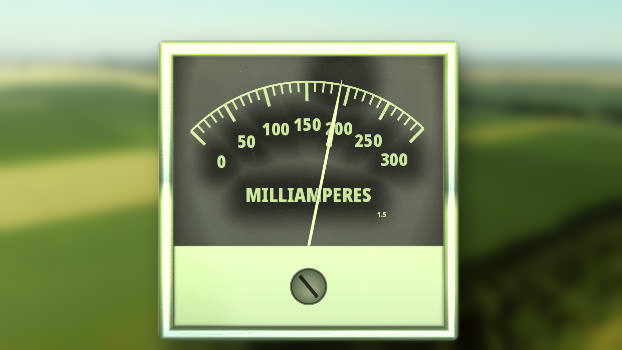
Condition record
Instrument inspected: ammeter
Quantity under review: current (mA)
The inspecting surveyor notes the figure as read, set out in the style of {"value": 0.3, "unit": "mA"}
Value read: {"value": 190, "unit": "mA"}
